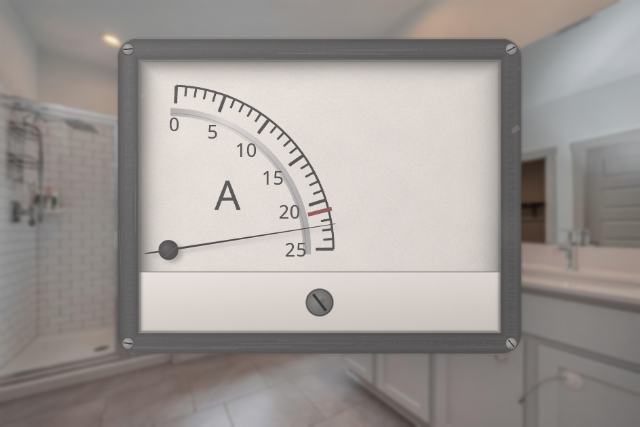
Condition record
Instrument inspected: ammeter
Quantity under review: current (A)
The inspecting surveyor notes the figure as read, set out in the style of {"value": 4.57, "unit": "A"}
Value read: {"value": 22.5, "unit": "A"}
